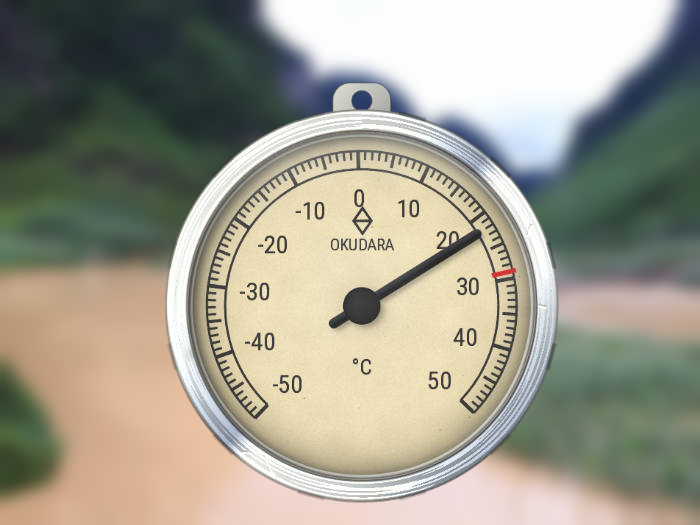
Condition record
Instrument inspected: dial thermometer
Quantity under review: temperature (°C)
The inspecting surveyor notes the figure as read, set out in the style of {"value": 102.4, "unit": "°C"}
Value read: {"value": 22, "unit": "°C"}
